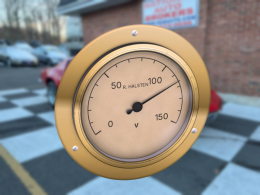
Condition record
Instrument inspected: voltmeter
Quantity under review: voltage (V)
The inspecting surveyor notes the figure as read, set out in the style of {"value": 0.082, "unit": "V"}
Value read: {"value": 115, "unit": "V"}
